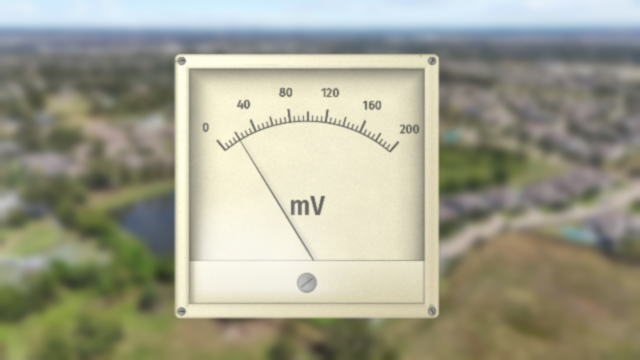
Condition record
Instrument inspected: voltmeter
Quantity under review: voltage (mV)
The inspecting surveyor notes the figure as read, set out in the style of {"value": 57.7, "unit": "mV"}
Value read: {"value": 20, "unit": "mV"}
